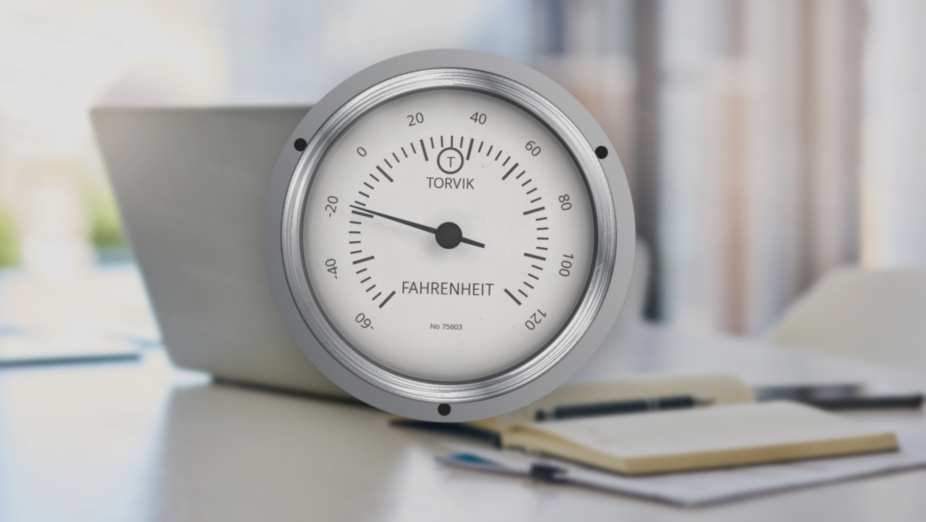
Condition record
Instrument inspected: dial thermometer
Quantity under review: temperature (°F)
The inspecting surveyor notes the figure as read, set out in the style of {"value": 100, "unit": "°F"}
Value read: {"value": -18, "unit": "°F"}
